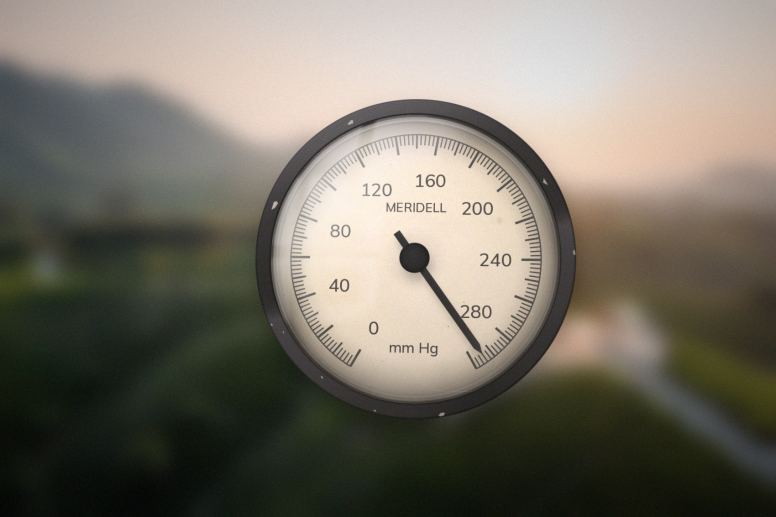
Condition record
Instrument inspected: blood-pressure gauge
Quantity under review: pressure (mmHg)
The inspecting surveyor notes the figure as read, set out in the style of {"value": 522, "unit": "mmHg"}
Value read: {"value": 294, "unit": "mmHg"}
